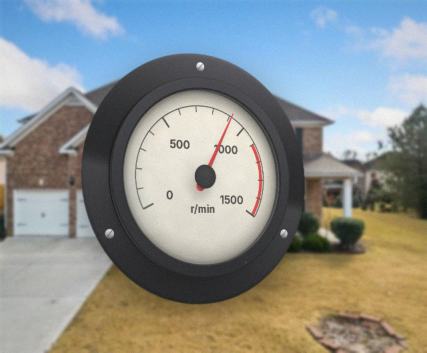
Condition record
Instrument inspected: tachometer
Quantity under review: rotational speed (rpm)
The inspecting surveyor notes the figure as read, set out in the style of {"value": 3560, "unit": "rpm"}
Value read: {"value": 900, "unit": "rpm"}
